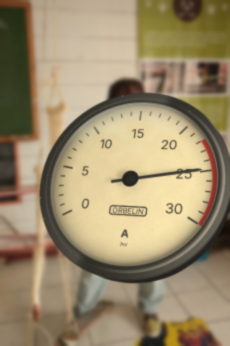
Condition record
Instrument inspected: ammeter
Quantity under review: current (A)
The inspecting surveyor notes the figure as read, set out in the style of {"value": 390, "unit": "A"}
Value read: {"value": 25, "unit": "A"}
